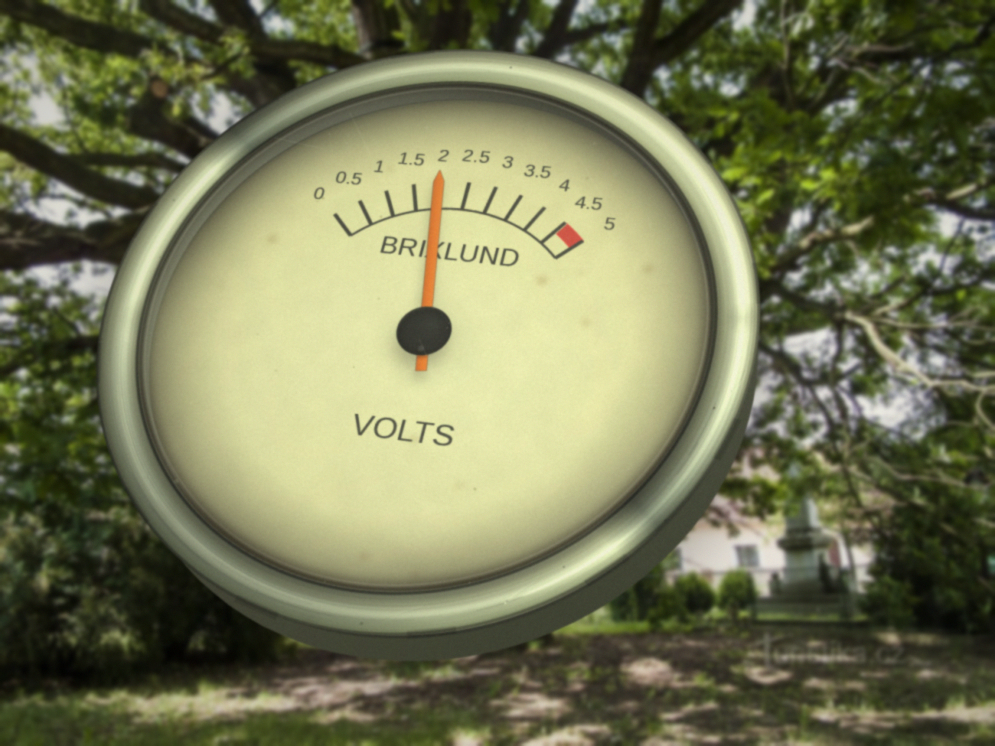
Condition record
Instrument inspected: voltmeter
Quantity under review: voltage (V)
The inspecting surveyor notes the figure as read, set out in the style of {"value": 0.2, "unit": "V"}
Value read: {"value": 2, "unit": "V"}
